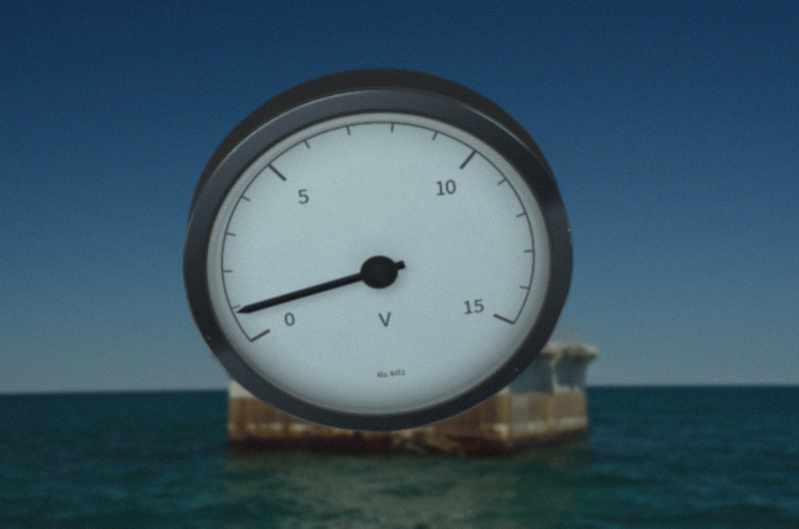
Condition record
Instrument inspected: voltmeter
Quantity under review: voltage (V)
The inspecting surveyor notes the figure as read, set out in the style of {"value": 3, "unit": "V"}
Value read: {"value": 1, "unit": "V"}
